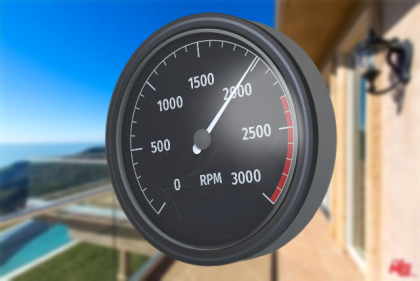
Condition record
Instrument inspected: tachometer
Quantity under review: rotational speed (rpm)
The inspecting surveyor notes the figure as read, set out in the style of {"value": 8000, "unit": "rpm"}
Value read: {"value": 2000, "unit": "rpm"}
